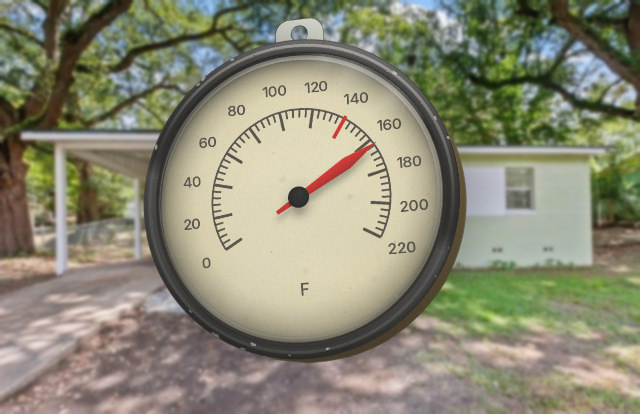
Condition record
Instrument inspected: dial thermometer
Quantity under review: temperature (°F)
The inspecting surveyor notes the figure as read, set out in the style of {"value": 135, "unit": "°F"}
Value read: {"value": 164, "unit": "°F"}
